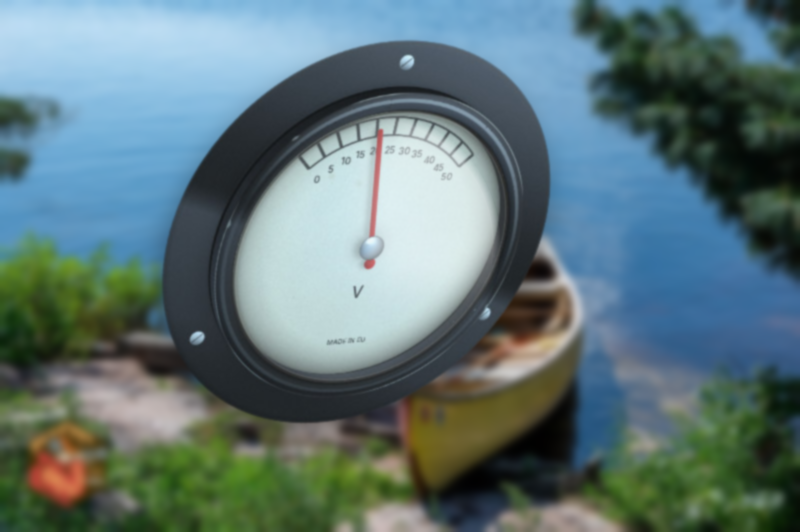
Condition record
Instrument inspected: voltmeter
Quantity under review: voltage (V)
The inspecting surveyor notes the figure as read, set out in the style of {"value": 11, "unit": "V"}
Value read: {"value": 20, "unit": "V"}
